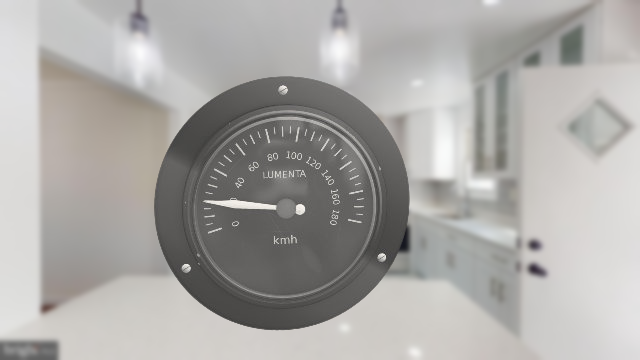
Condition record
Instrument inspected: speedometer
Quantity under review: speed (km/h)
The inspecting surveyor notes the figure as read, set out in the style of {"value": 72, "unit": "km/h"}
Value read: {"value": 20, "unit": "km/h"}
